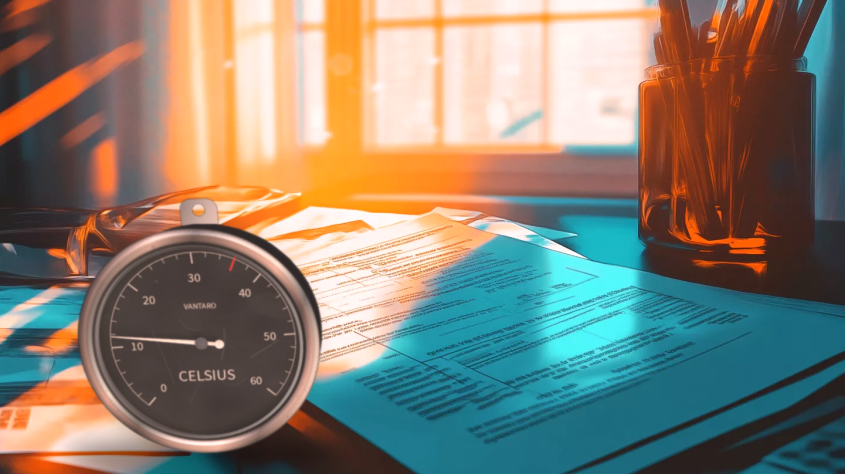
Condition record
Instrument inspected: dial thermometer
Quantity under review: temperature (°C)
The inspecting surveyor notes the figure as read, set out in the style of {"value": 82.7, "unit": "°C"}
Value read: {"value": 12, "unit": "°C"}
